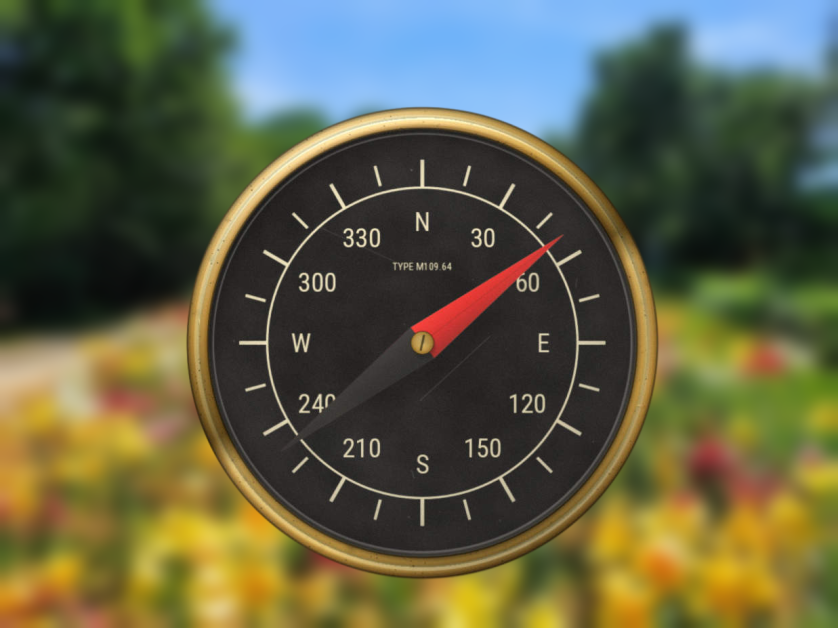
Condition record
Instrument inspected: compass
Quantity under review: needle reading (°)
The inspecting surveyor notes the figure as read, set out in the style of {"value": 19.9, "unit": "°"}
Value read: {"value": 52.5, "unit": "°"}
